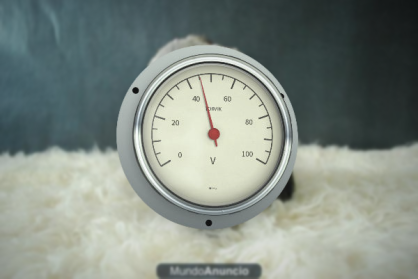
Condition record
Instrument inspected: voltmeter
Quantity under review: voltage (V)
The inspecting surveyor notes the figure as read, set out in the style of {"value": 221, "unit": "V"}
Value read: {"value": 45, "unit": "V"}
